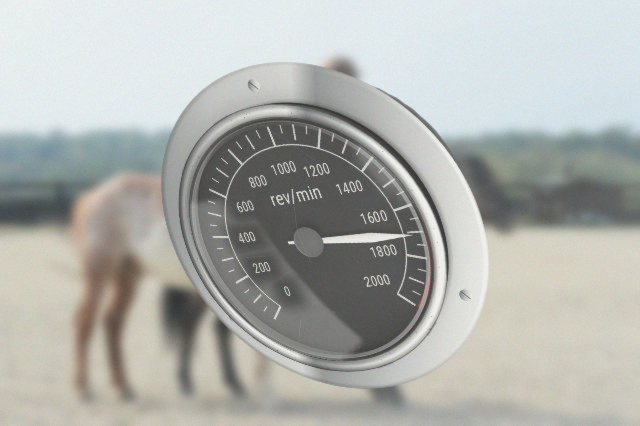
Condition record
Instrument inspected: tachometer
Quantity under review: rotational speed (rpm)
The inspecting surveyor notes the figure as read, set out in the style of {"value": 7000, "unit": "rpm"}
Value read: {"value": 1700, "unit": "rpm"}
